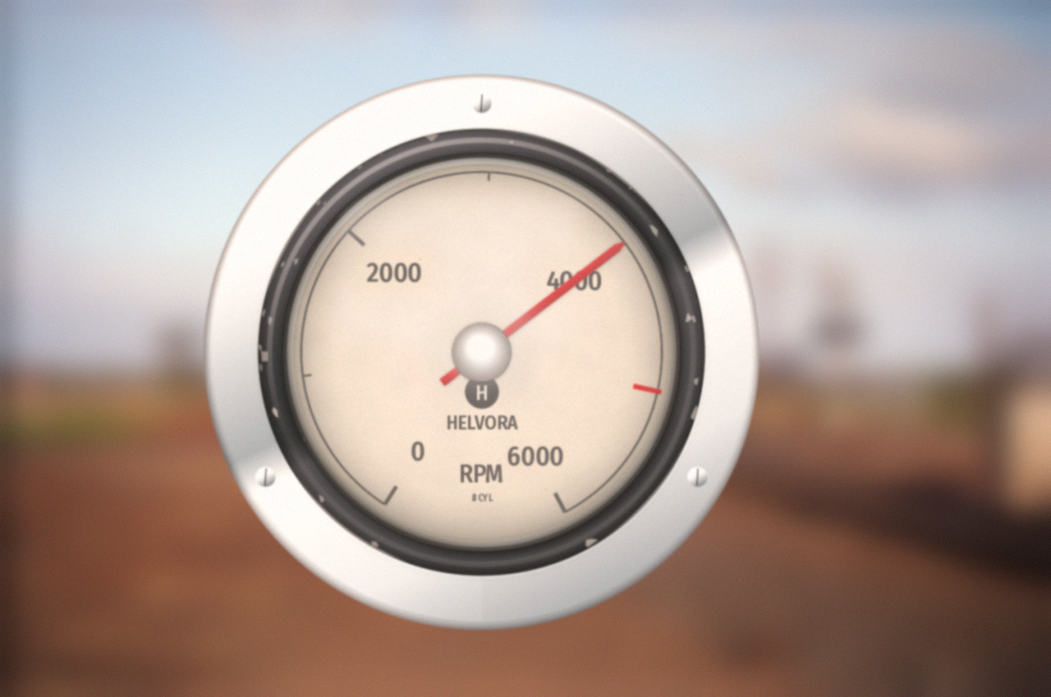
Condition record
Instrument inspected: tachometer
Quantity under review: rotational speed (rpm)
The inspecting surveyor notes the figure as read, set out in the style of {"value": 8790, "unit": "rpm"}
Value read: {"value": 4000, "unit": "rpm"}
